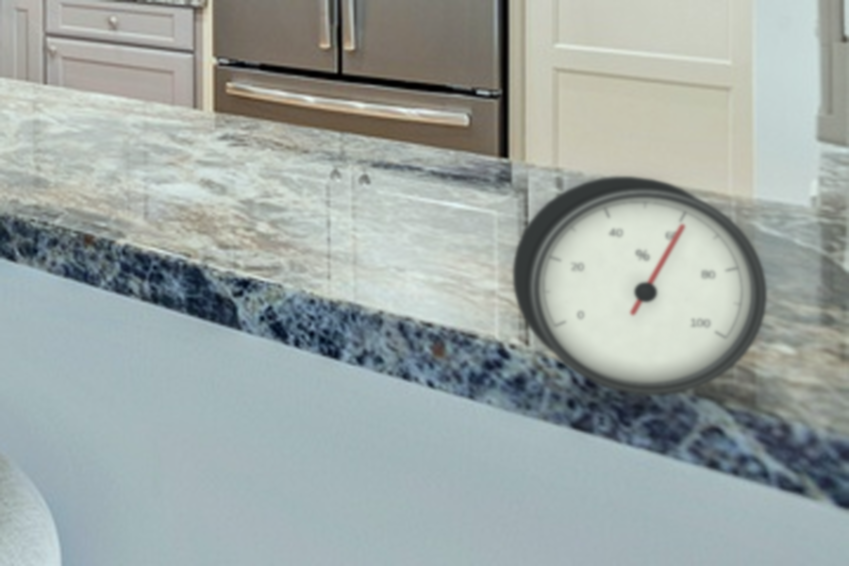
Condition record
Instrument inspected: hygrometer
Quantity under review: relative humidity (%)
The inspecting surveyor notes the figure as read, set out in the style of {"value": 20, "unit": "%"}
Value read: {"value": 60, "unit": "%"}
